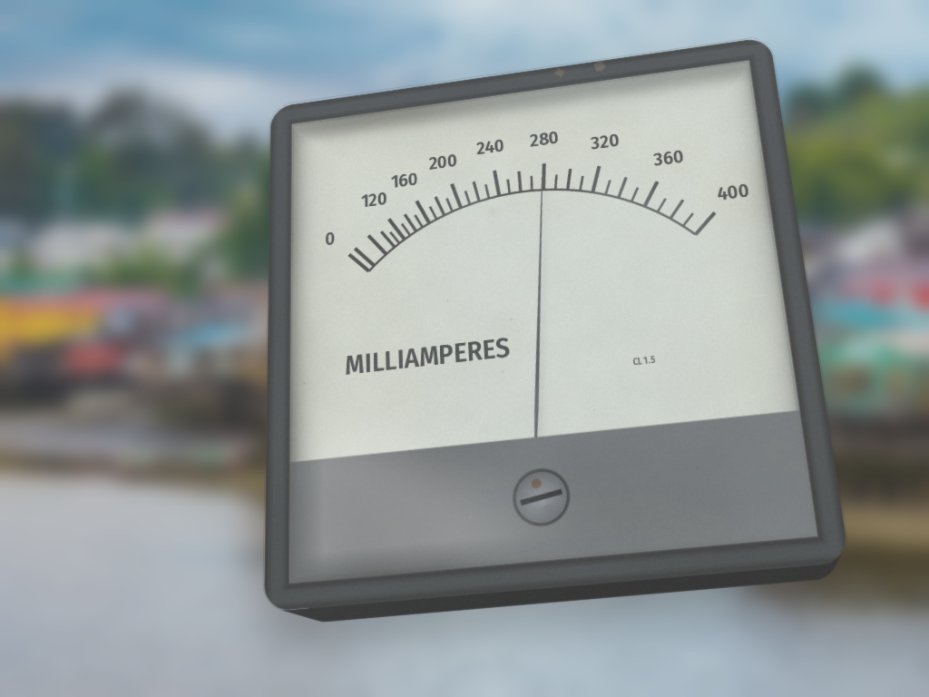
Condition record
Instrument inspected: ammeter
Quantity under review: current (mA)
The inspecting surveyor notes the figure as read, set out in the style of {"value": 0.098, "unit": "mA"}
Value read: {"value": 280, "unit": "mA"}
